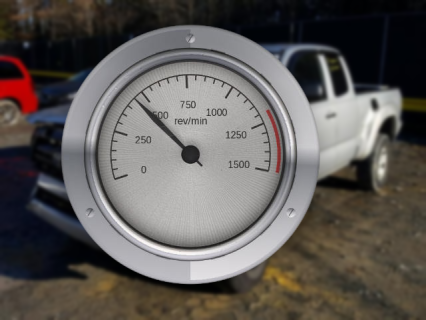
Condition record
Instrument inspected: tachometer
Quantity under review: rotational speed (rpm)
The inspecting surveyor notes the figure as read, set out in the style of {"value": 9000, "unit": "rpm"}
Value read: {"value": 450, "unit": "rpm"}
